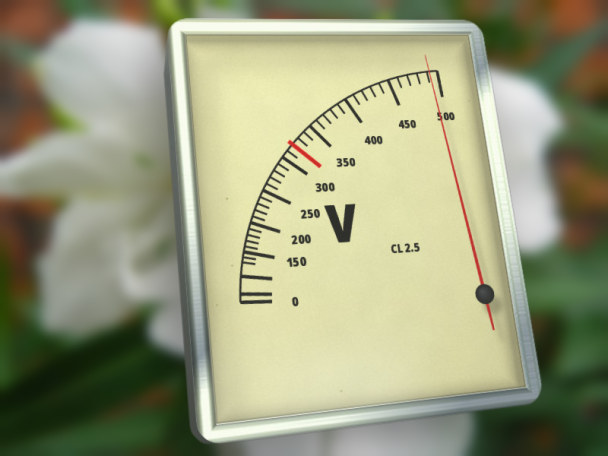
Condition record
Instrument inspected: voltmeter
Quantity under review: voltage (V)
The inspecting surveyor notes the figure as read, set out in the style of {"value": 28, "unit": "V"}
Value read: {"value": 490, "unit": "V"}
